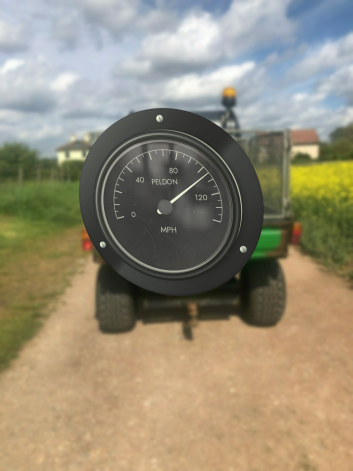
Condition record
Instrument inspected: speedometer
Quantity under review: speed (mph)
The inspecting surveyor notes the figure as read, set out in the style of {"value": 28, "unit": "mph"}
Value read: {"value": 105, "unit": "mph"}
